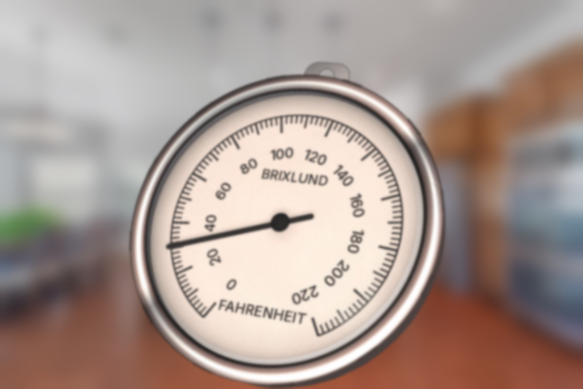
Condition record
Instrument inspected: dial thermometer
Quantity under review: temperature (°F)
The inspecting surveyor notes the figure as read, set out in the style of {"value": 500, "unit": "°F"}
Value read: {"value": 30, "unit": "°F"}
